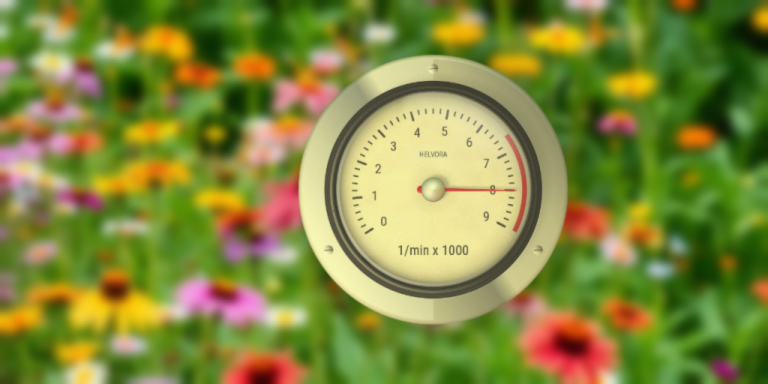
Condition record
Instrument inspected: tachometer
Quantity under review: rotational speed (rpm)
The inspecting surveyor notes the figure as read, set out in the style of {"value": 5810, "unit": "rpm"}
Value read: {"value": 8000, "unit": "rpm"}
